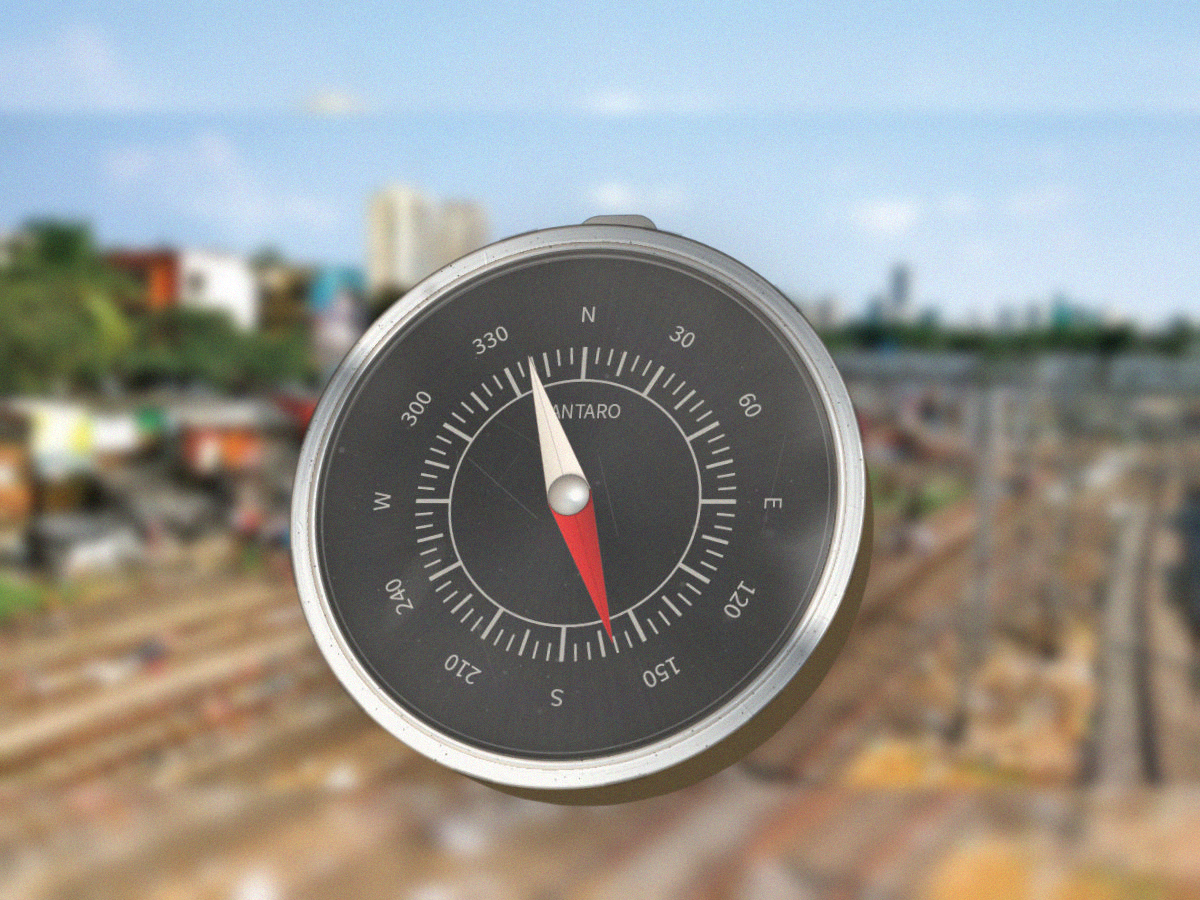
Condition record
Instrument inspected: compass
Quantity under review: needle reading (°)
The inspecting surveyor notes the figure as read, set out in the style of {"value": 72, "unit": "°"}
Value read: {"value": 160, "unit": "°"}
